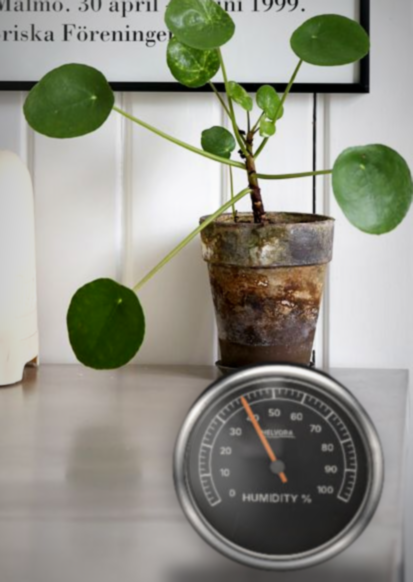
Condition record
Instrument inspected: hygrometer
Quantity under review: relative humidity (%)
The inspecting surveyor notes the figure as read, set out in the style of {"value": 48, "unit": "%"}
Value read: {"value": 40, "unit": "%"}
